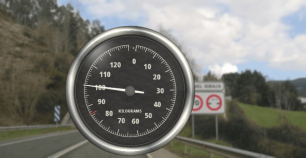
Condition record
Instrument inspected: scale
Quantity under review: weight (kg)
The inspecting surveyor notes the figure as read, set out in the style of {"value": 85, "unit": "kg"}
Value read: {"value": 100, "unit": "kg"}
